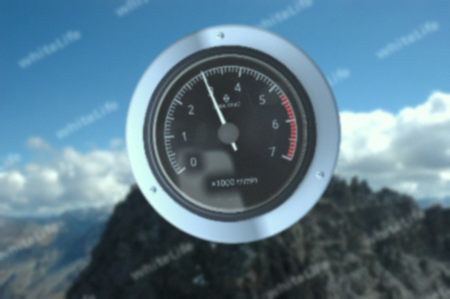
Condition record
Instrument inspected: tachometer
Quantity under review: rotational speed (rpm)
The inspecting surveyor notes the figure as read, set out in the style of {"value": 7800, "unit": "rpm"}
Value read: {"value": 3000, "unit": "rpm"}
